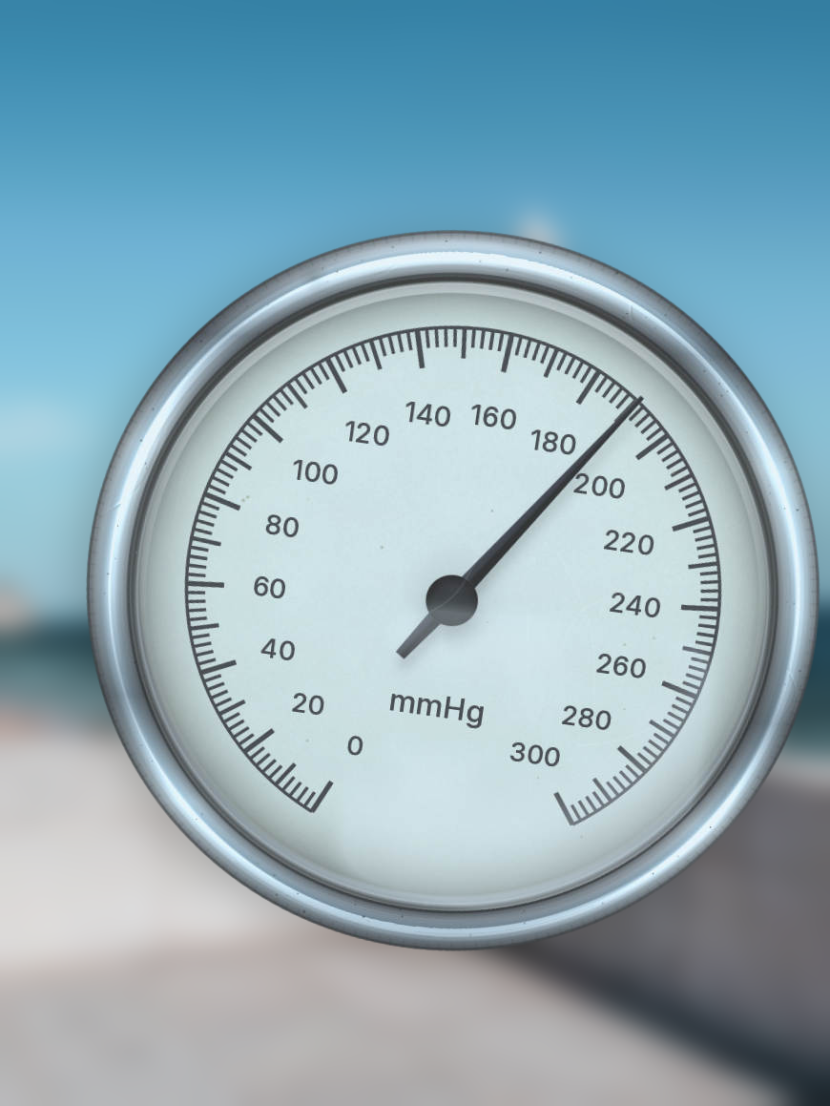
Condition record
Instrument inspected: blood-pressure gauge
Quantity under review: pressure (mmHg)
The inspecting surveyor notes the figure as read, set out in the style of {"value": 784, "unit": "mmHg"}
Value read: {"value": 190, "unit": "mmHg"}
